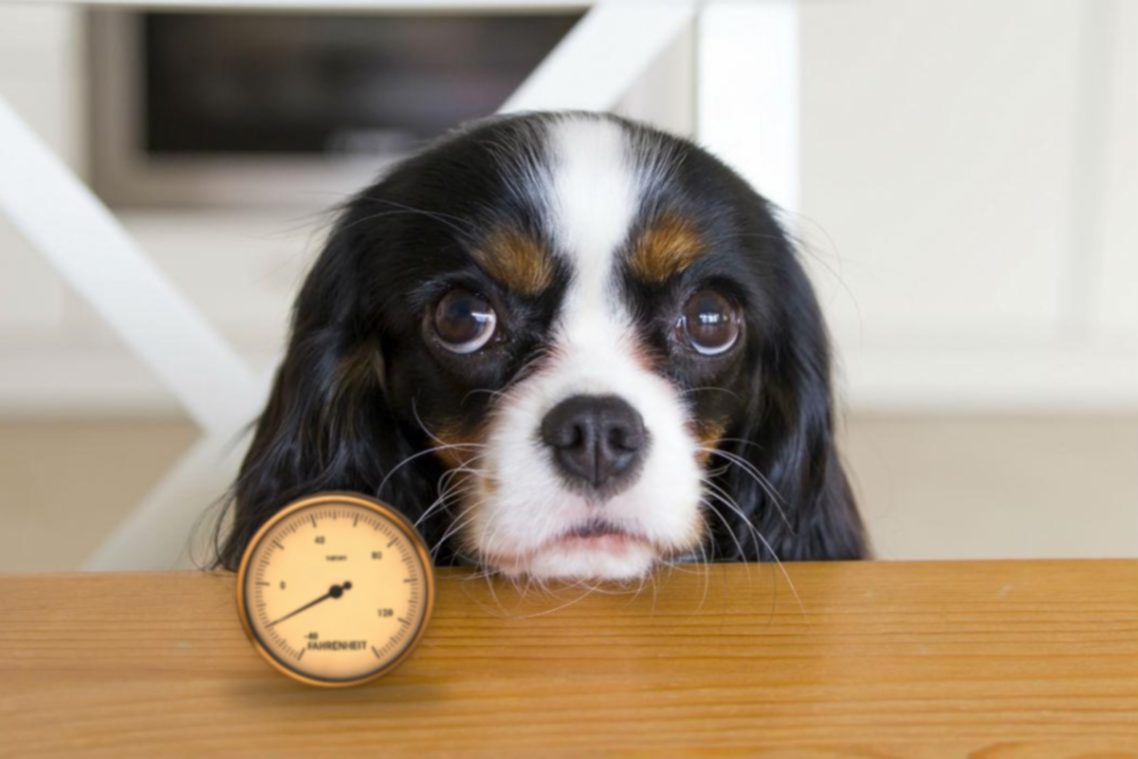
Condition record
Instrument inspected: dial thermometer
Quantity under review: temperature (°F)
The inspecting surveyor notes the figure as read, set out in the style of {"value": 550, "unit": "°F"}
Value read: {"value": -20, "unit": "°F"}
